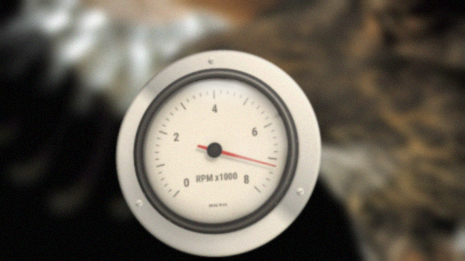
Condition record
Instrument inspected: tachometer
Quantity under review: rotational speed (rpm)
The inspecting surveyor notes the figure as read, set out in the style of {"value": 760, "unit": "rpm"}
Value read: {"value": 7200, "unit": "rpm"}
